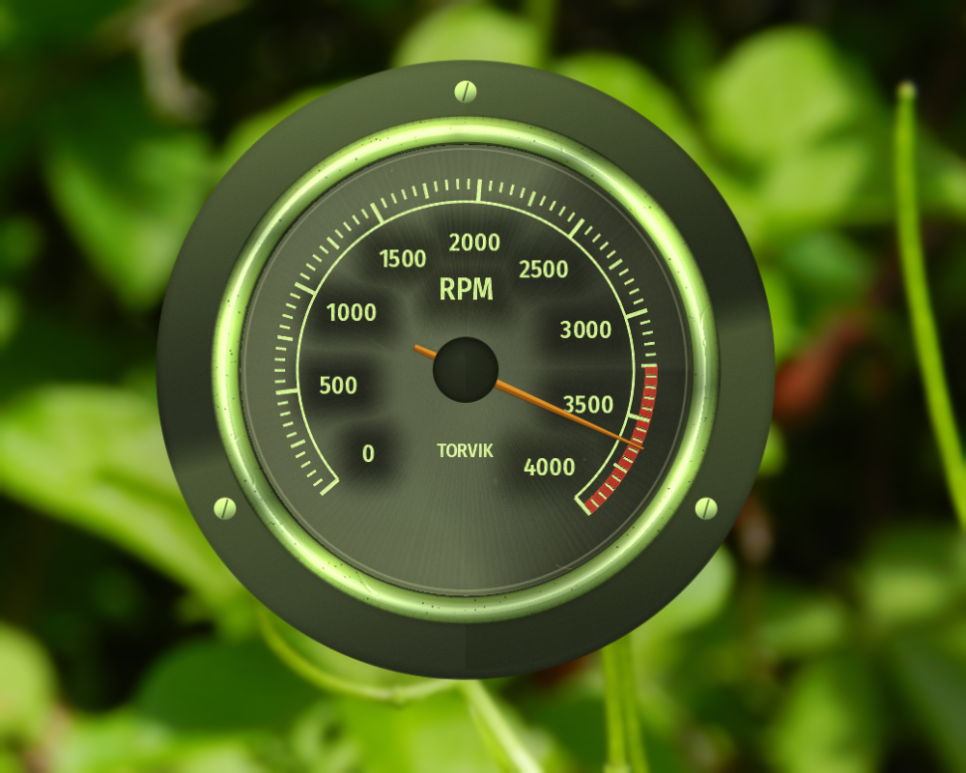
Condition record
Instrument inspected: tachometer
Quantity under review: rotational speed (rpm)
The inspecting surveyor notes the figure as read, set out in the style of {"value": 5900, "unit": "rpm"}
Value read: {"value": 3625, "unit": "rpm"}
